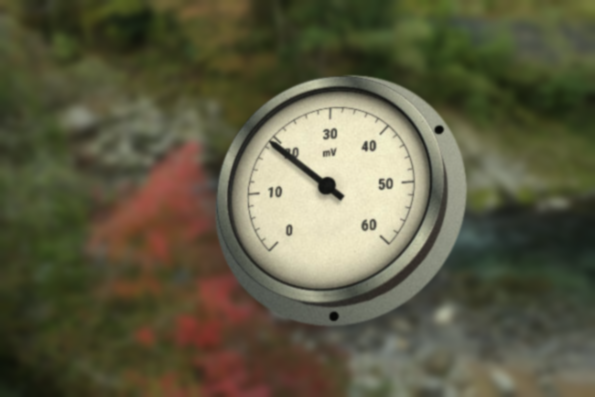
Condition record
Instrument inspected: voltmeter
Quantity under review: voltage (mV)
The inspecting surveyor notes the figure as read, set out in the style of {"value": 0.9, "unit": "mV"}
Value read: {"value": 19, "unit": "mV"}
